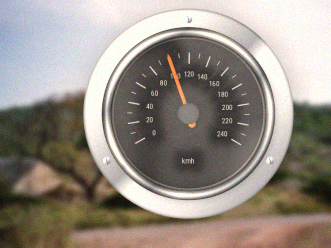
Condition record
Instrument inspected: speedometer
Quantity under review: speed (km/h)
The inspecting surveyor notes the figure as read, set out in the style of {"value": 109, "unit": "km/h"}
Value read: {"value": 100, "unit": "km/h"}
